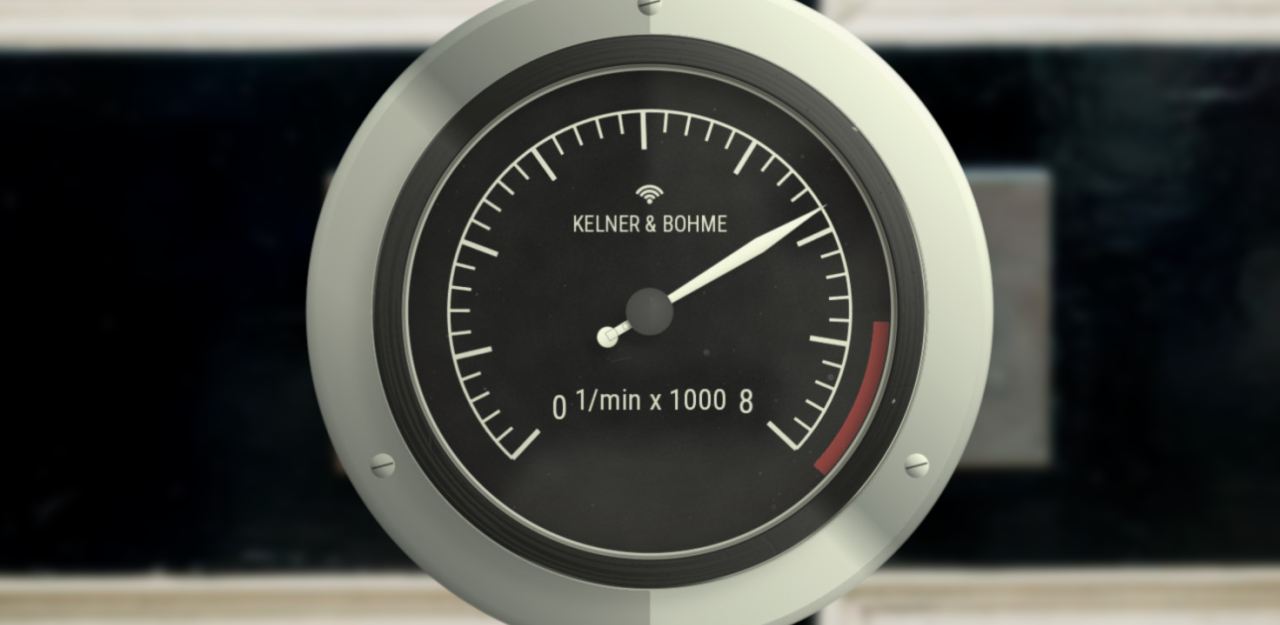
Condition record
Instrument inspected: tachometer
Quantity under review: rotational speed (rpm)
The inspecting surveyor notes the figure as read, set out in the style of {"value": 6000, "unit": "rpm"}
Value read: {"value": 5800, "unit": "rpm"}
